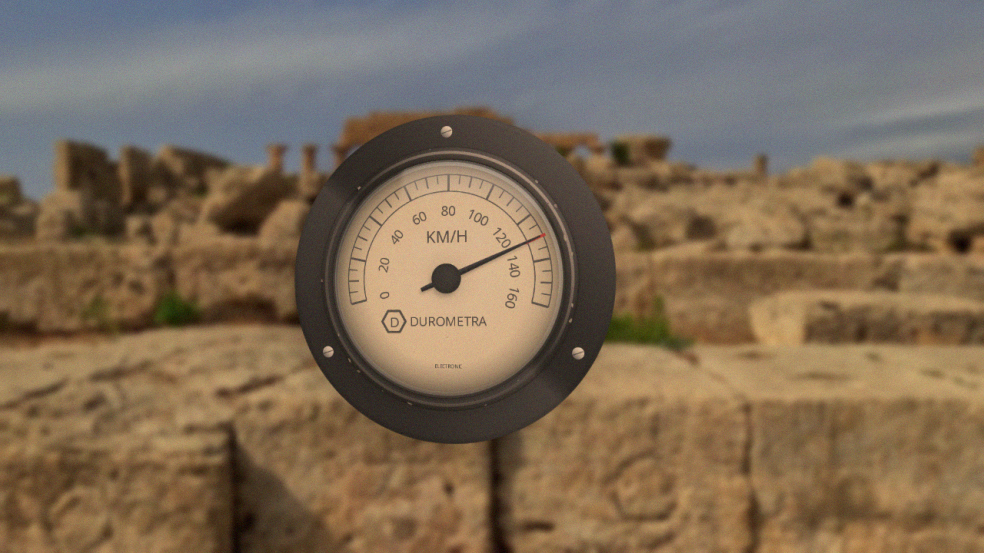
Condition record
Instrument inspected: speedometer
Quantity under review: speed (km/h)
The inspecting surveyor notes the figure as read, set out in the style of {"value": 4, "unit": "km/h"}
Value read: {"value": 130, "unit": "km/h"}
